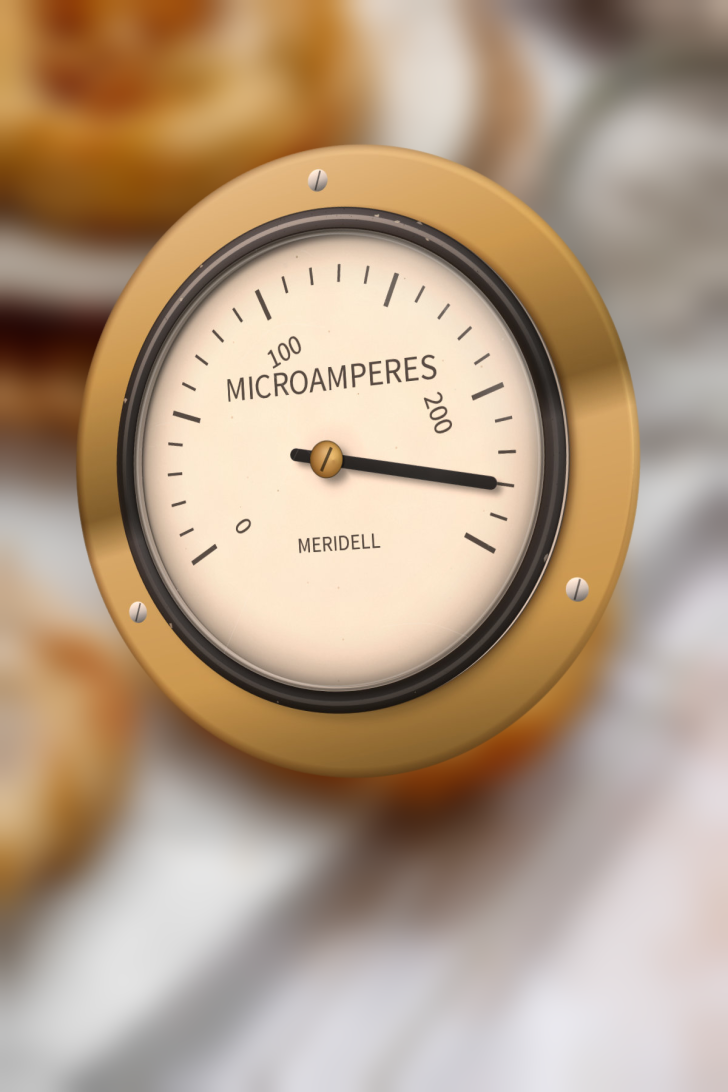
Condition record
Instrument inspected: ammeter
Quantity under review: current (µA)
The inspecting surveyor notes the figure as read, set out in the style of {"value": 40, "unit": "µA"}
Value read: {"value": 230, "unit": "µA"}
